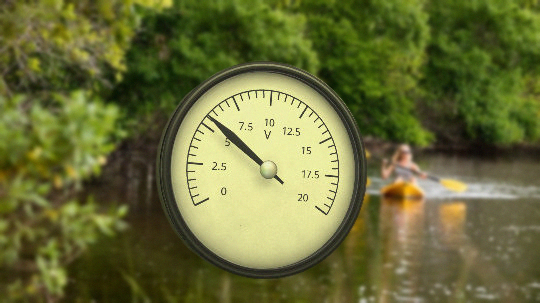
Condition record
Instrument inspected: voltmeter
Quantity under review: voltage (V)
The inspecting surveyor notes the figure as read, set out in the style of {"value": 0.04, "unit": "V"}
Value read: {"value": 5.5, "unit": "V"}
